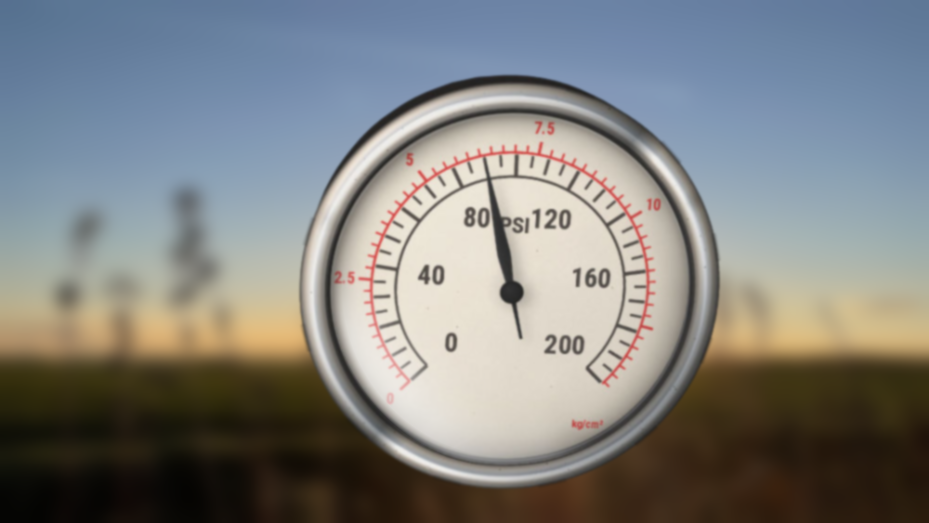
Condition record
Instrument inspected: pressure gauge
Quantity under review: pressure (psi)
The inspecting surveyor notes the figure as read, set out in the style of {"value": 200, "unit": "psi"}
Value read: {"value": 90, "unit": "psi"}
